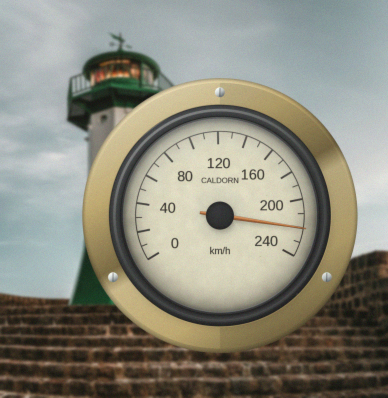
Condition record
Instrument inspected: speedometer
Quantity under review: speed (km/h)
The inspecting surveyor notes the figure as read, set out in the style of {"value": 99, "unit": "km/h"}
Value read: {"value": 220, "unit": "km/h"}
